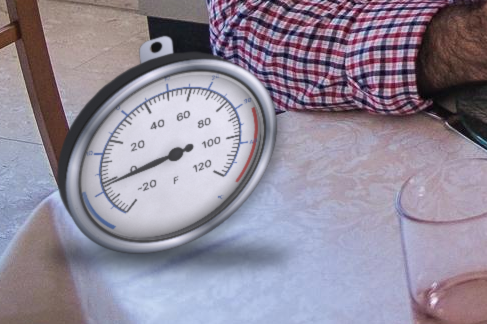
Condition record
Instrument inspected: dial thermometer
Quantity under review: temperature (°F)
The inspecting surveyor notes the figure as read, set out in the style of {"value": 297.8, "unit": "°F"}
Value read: {"value": 0, "unit": "°F"}
